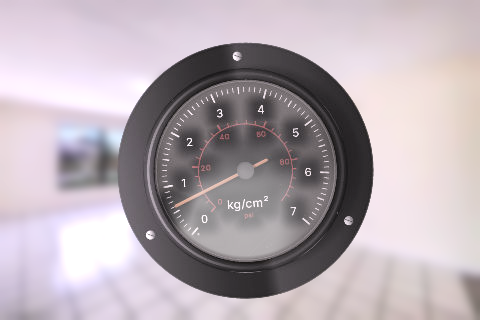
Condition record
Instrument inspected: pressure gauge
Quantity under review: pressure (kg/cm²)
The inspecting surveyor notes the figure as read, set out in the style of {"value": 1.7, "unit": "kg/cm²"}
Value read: {"value": 0.6, "unit": "kg/cm²"}
